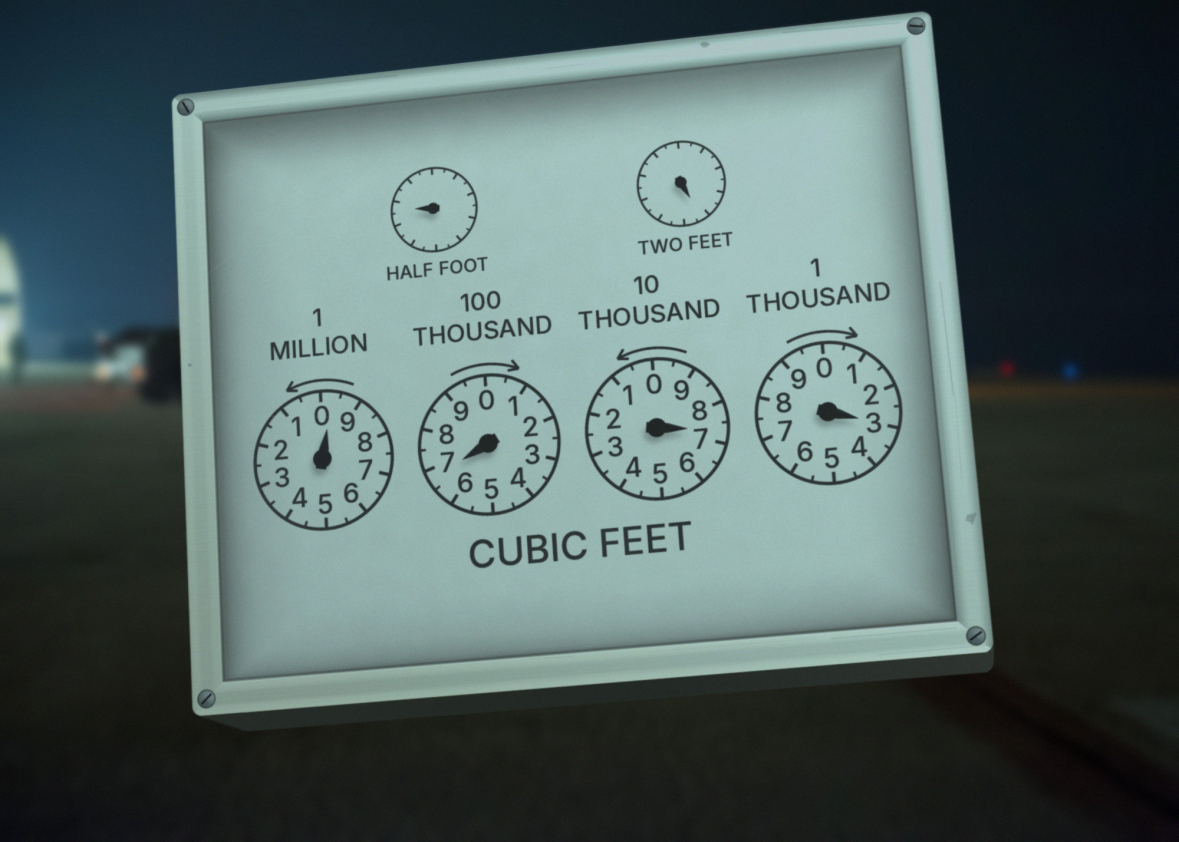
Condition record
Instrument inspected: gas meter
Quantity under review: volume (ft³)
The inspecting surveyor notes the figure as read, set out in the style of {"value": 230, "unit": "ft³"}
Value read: {"value": 967300, "unit": "ft³"}
